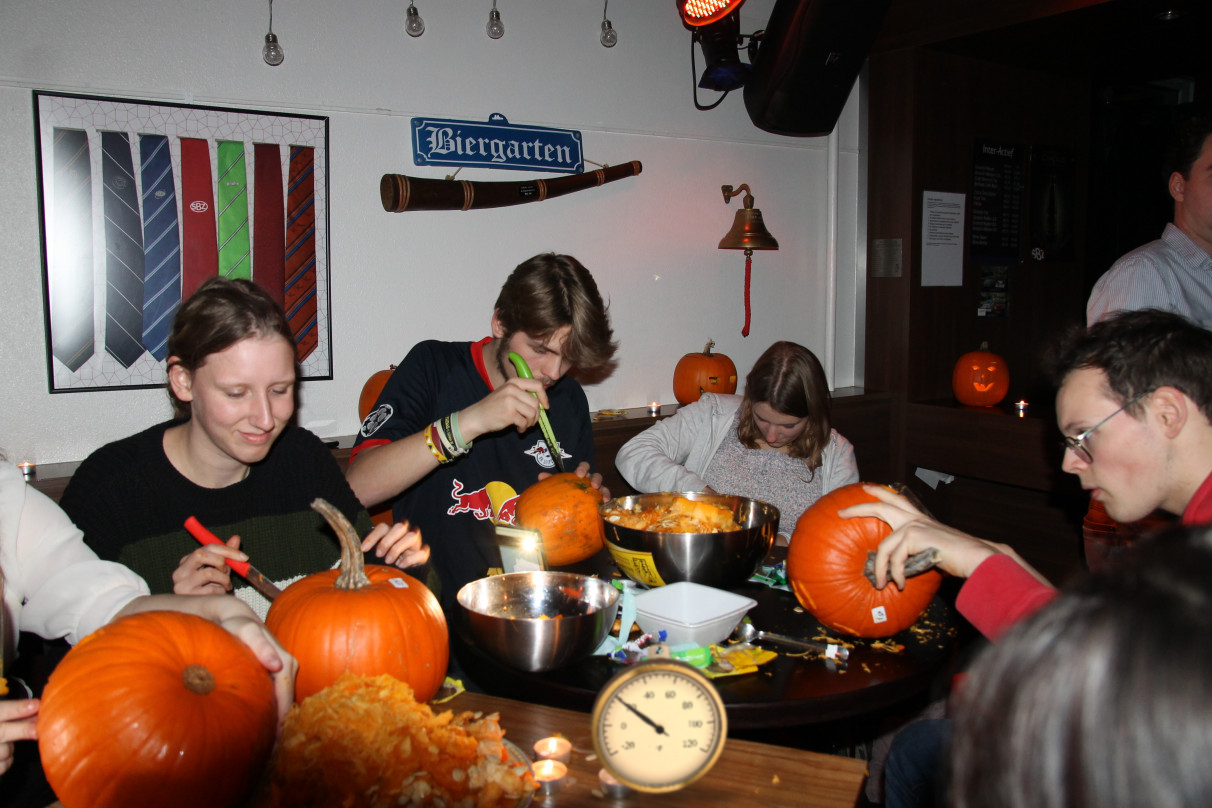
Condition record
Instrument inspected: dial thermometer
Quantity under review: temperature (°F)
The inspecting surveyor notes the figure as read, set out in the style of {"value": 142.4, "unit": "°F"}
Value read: {"value": 20, "unit": "°F"}
